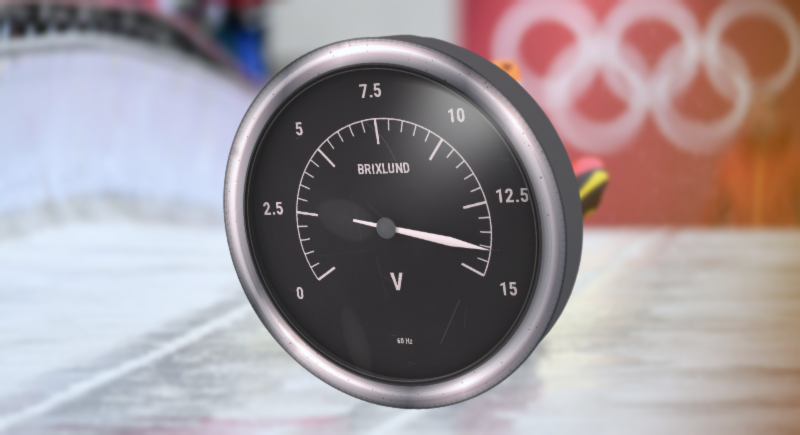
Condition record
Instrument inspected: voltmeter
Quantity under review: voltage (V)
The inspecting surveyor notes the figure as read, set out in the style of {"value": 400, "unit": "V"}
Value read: {"value": 14, "unit": "V"}
